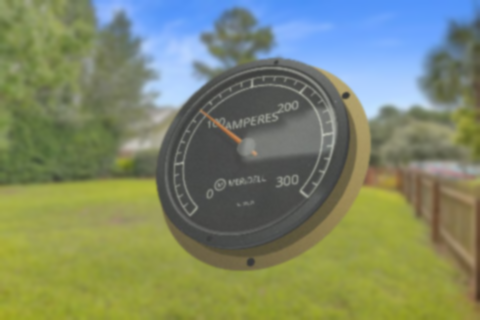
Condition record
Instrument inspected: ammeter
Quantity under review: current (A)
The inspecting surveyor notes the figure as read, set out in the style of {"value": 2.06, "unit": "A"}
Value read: {"value": 100, "unit": "A"}
